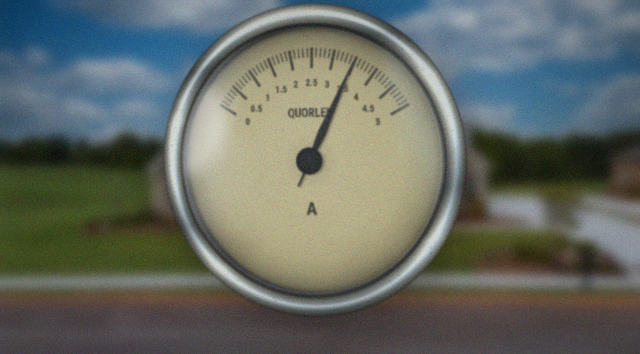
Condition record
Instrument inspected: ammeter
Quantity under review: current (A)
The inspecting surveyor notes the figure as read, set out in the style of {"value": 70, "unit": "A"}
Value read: {"value": 3.5, "unit": "A"}
